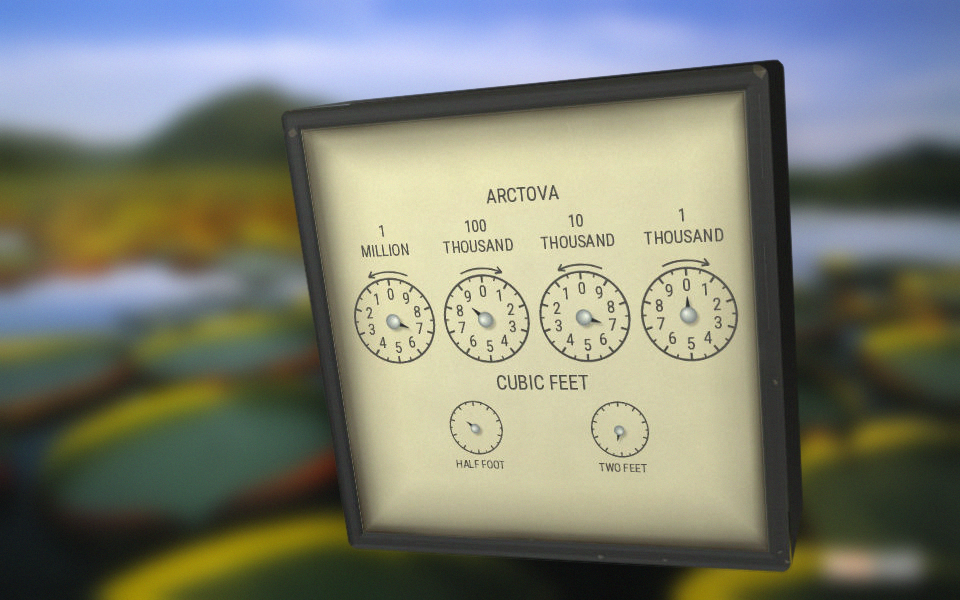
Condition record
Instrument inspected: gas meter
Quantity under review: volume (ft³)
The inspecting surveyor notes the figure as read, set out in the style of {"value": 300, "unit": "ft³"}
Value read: {"value": 687000, "unit": "ft³"}
